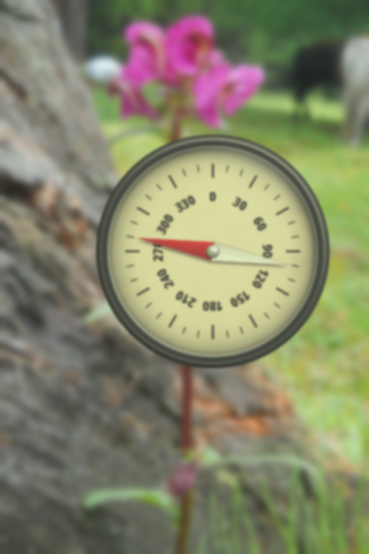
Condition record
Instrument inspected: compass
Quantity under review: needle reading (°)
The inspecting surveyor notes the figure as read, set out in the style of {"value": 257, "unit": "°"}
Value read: {"value": 280, "unit": "°"}
